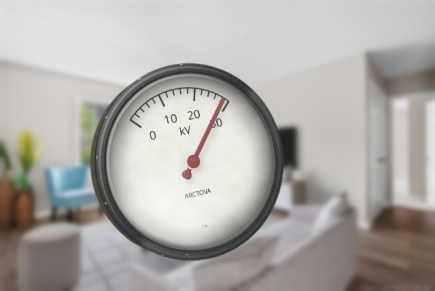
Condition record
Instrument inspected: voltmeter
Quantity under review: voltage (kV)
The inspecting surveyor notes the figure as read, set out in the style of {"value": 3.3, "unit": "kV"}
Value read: {"value": 28, "unit": "kV"}
